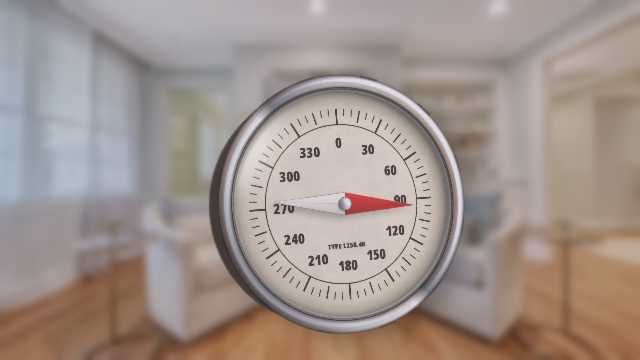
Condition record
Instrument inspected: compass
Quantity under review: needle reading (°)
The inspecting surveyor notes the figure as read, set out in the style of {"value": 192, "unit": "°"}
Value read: {"value": 95, "unit": "°"}
